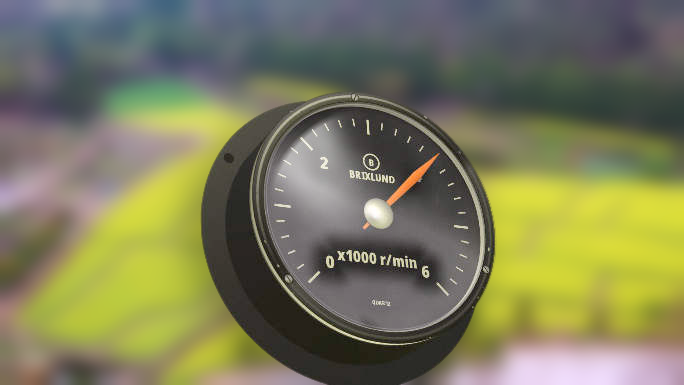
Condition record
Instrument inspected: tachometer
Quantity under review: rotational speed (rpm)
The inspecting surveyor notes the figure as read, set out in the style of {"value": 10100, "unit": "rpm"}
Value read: {"value": 4000, "unit": "rpm"}
